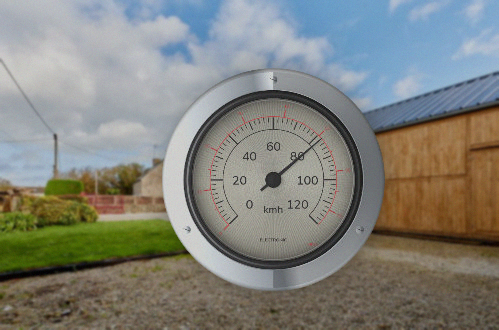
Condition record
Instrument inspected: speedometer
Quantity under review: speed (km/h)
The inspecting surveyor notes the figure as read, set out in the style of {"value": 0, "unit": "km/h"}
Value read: {"value": 82, "unit": "km/h"}
